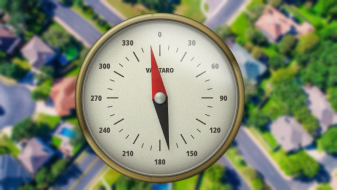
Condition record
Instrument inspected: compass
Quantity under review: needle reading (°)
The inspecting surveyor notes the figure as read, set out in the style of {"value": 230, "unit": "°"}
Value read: {"value": 350, "unit": "°"}
